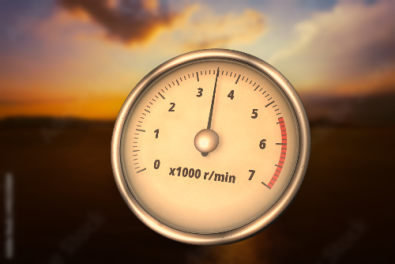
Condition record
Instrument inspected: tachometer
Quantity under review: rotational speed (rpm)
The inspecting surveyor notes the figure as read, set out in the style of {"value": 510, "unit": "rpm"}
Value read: {"value": 3500, "unit": "rpm"}
